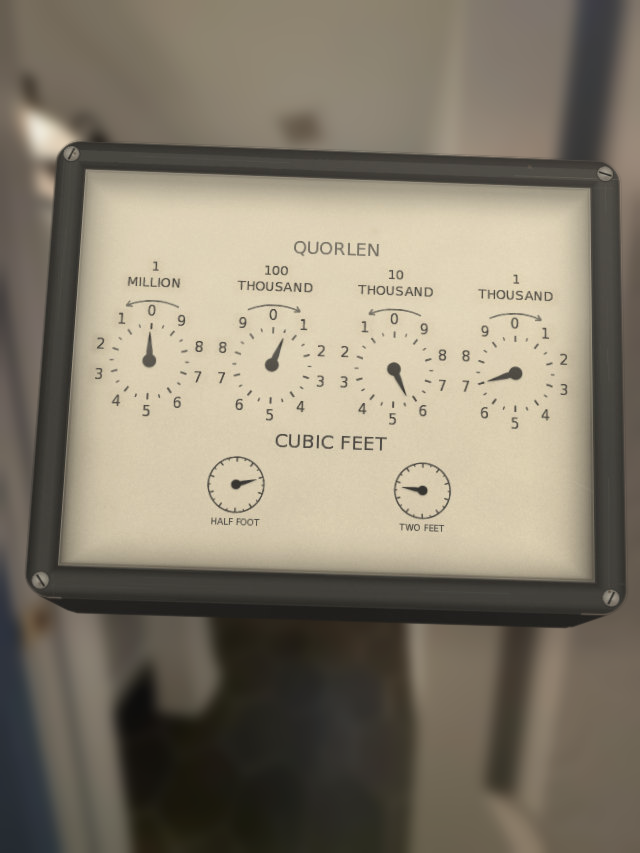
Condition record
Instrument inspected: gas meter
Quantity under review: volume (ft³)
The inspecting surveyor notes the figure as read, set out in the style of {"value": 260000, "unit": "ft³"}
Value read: {"value": 5700, "unit": "ft³"}
